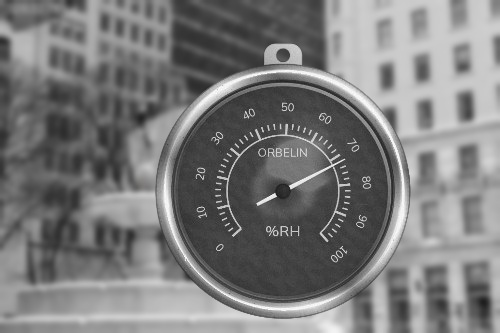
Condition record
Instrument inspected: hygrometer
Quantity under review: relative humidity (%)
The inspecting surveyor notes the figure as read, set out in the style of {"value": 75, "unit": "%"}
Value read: {"value": 72, "unit": "%"}
